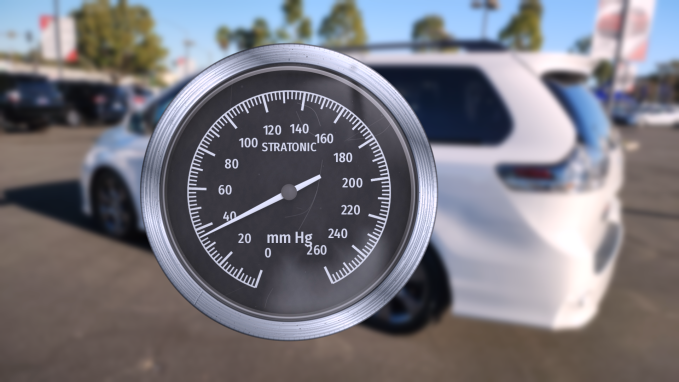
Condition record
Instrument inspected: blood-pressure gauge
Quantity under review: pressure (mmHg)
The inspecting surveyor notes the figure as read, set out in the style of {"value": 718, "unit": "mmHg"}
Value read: {"value": 36, "unit": "mmHg"}
